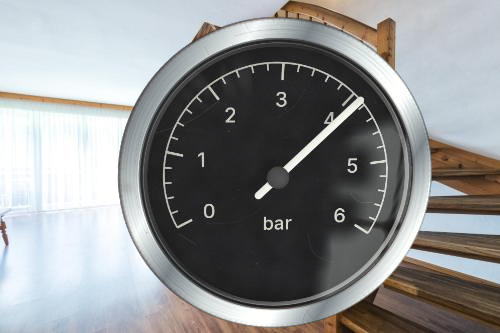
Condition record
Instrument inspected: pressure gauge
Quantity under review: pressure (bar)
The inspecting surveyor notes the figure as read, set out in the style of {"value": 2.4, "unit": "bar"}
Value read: {"value": 4.1, "unit": "bar"}
